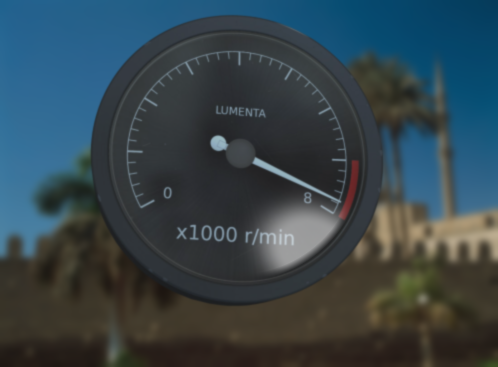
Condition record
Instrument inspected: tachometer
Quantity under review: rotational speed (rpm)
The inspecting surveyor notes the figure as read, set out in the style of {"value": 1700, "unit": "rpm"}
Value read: {"value": 7800, "unit": "rpm"}
